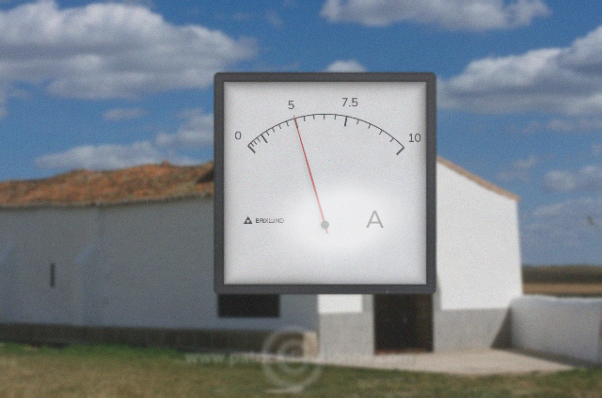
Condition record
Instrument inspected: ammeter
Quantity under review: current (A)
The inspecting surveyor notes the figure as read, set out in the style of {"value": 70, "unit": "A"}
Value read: {"value": 5, "unit": "A"}
